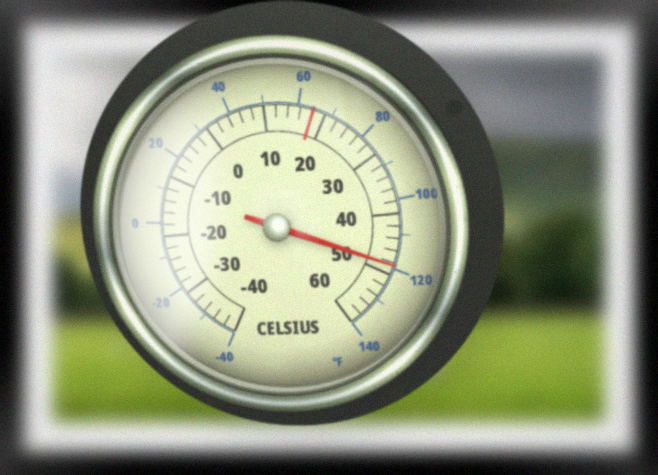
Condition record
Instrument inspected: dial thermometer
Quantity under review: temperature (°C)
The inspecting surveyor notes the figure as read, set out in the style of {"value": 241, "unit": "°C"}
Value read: {"value": 48, "unit": "°C"}
